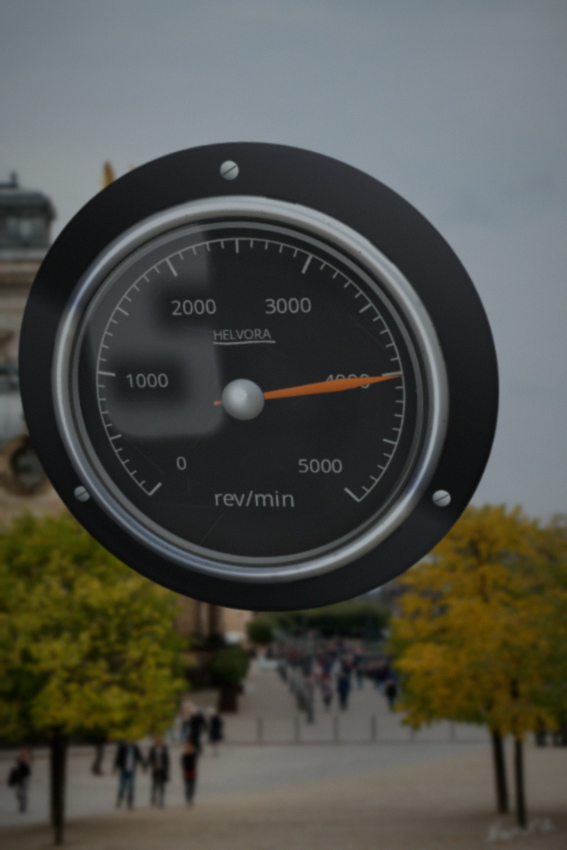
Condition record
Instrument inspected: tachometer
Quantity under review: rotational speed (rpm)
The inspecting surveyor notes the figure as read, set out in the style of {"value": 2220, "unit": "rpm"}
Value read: {"value": 4000, "unit": "rpm"}
